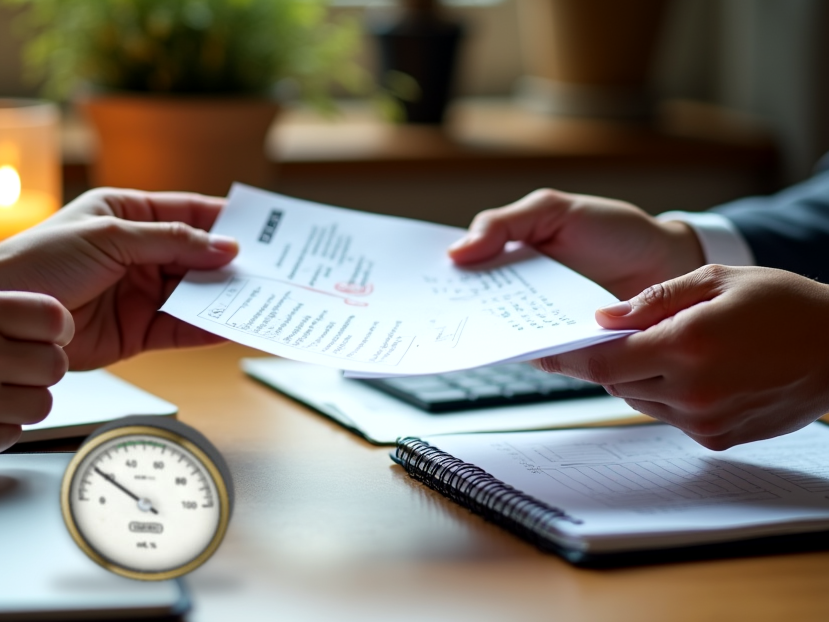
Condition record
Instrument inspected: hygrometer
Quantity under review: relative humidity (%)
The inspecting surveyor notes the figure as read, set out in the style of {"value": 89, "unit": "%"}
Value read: {"value": 20, "unit": "%"}
